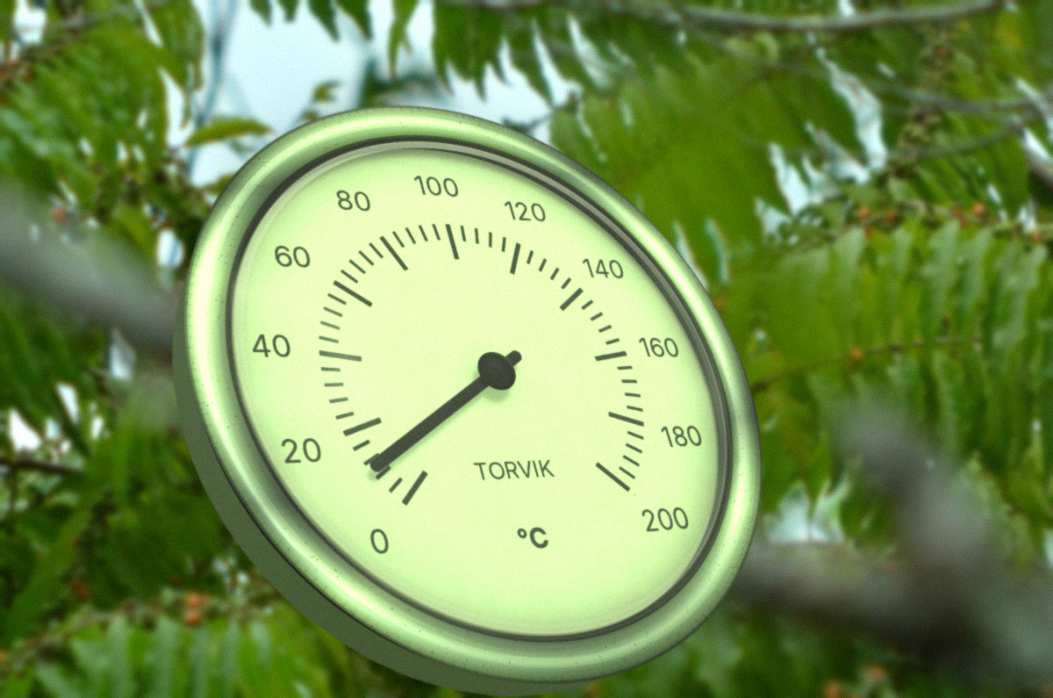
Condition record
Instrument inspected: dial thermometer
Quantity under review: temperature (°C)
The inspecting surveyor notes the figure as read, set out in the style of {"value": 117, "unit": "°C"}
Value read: {"value": 10, "unit": "°C"}
